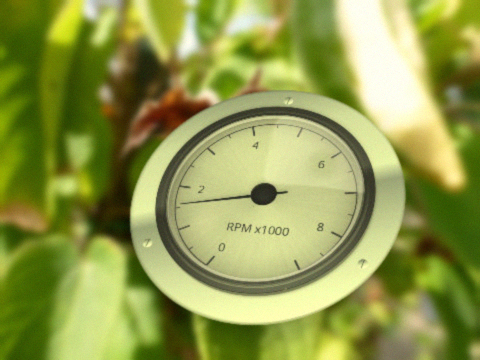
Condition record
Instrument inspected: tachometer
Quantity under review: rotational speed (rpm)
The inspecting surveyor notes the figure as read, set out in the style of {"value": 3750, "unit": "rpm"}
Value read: {"value": 1500, "unit": "rpm"}
